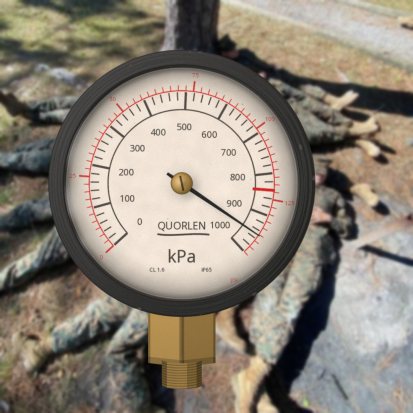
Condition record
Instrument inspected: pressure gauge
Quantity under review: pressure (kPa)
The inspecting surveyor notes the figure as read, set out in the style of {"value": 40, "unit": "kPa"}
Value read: {"value": 950, "unit": "kPa"}
